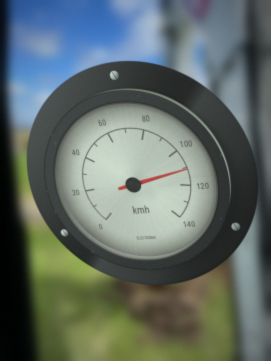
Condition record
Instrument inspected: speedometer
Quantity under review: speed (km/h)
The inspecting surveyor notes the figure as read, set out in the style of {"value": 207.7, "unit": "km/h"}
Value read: {"value": 110, "unit": "km/h"}
